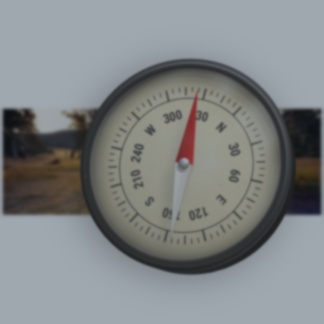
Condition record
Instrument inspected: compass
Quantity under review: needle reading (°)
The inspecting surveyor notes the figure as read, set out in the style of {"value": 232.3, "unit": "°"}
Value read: {"value": 325, "unit": "°"}
